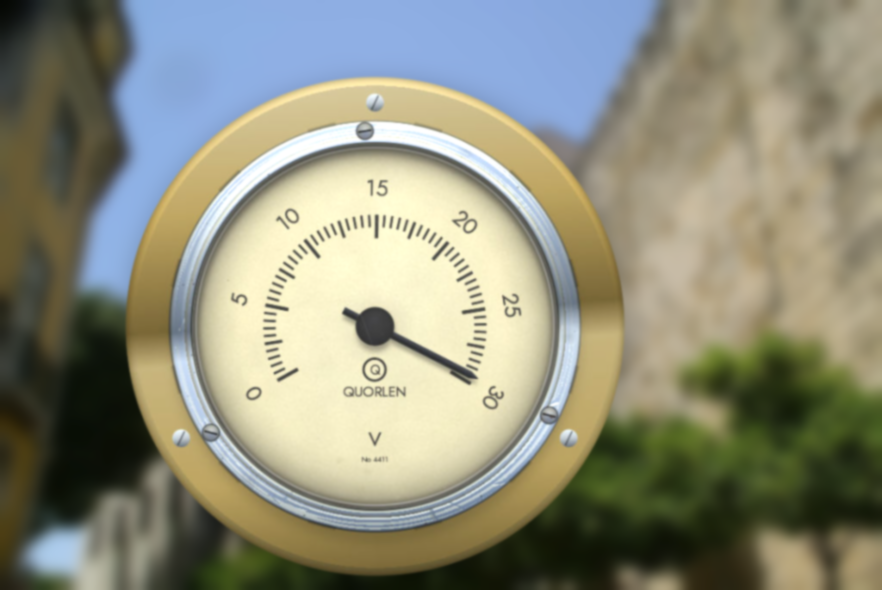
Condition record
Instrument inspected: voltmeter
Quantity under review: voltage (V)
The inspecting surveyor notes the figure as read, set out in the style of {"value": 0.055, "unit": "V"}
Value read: {"value": 29.5, "unit": "V"}
